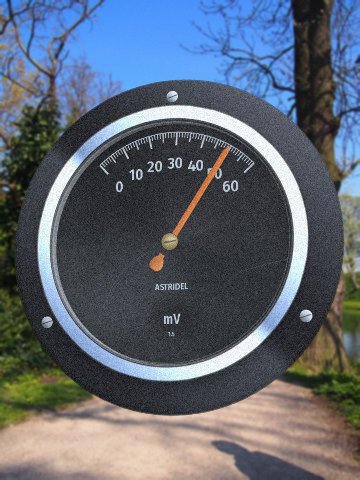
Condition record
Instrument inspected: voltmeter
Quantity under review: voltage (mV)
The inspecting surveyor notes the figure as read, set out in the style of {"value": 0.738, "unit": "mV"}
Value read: {"value": 50, "unit": "mV"}
